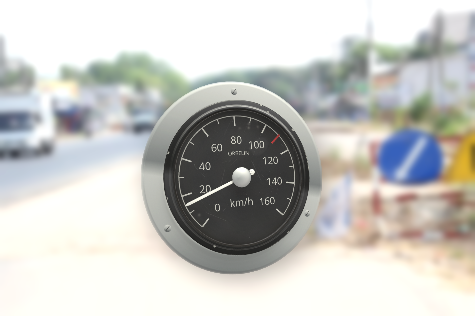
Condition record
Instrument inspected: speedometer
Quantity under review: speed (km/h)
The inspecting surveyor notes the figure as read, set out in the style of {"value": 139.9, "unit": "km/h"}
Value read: {"value": 15, "unit": "km/h"}
